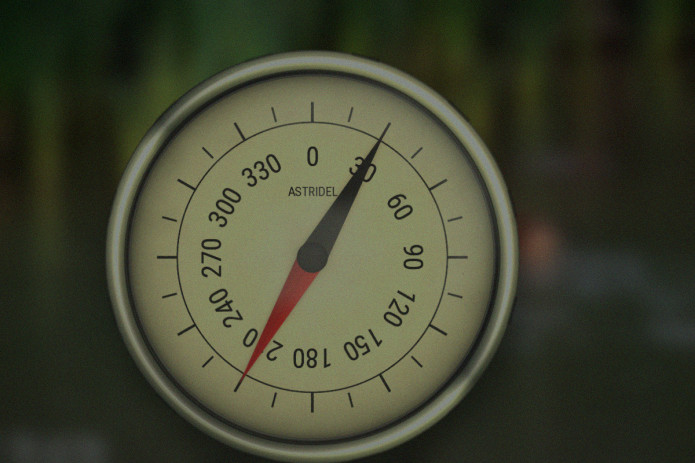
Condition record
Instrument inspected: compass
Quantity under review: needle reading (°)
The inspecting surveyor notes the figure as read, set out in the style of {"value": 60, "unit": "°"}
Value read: {"value": 210, "unit": "°"}
